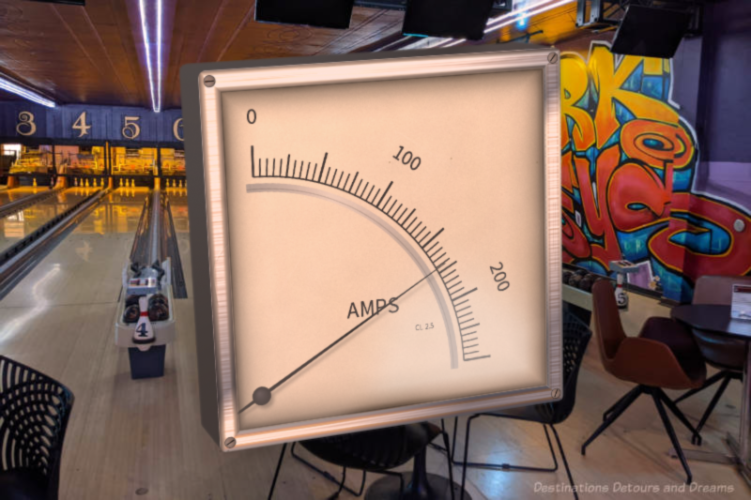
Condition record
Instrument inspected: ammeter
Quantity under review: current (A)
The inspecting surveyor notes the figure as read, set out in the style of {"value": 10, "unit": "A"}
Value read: {"value": 170, "unit": "A"}
